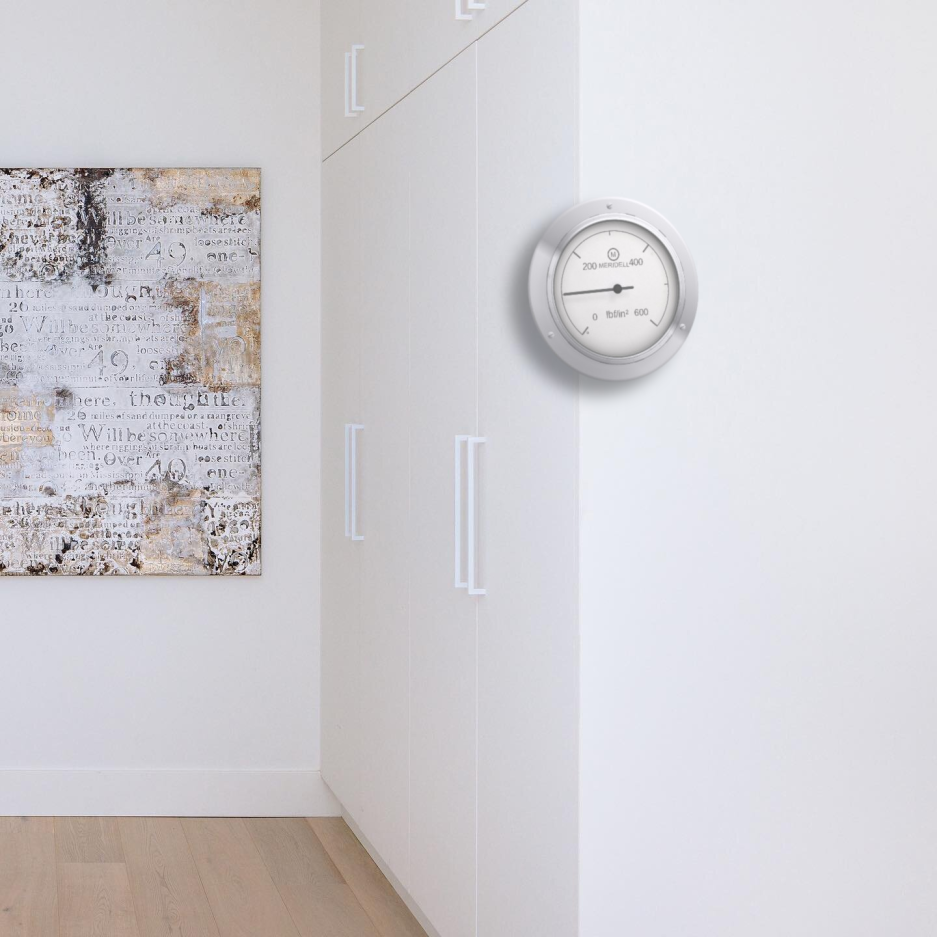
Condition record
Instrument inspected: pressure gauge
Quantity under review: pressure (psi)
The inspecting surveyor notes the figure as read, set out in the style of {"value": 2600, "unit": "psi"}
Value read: {"value": 100, "unit": "psi"}
